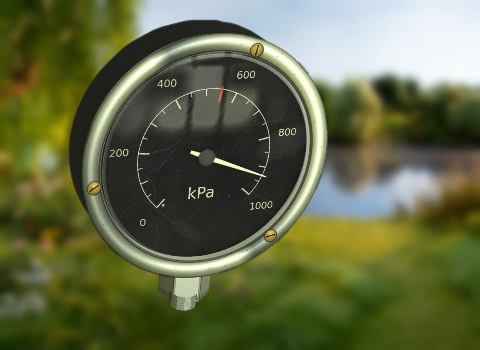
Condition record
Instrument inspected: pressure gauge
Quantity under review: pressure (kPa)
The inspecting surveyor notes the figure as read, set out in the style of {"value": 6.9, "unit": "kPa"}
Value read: {"value": 925, "unit": "kPa"}
